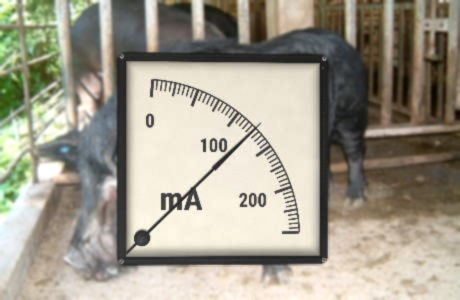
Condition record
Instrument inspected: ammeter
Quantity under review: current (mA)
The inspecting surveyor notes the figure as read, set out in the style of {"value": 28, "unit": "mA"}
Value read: {"value": 125, "unit": "mA"}
